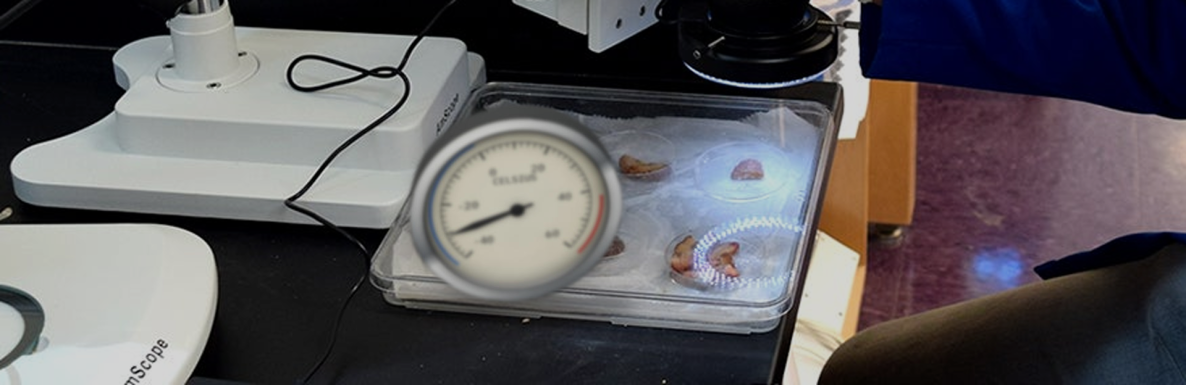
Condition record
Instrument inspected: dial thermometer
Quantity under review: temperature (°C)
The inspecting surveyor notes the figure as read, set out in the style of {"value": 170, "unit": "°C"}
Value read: {"value": -30, "unit": "°C"}
